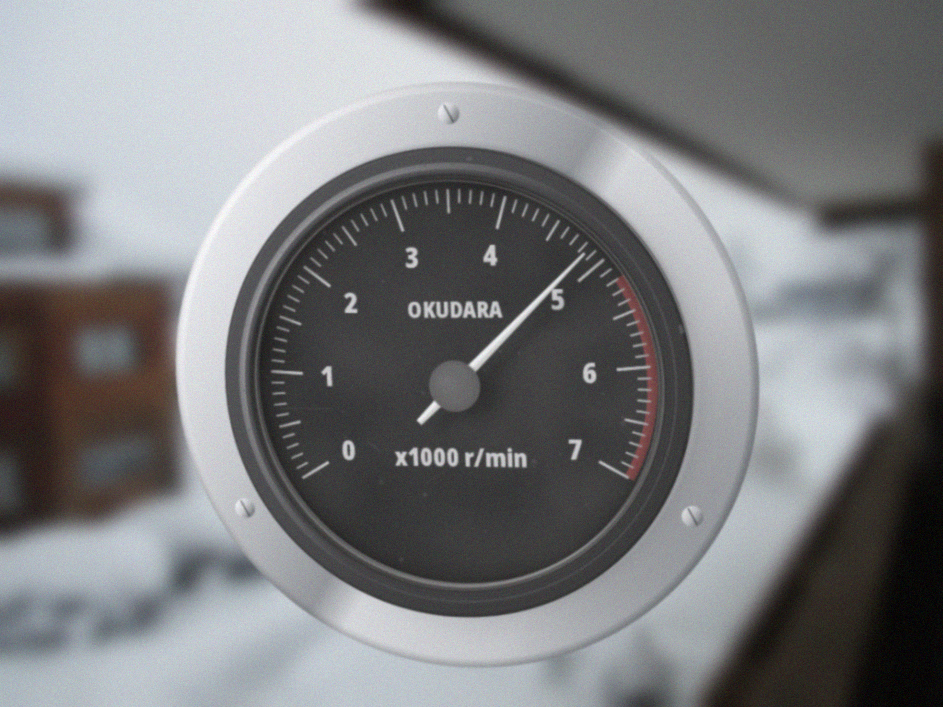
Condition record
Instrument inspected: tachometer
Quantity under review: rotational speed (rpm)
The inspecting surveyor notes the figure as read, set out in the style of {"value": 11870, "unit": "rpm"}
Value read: {"value": 4850, "unit": "rpm"}
